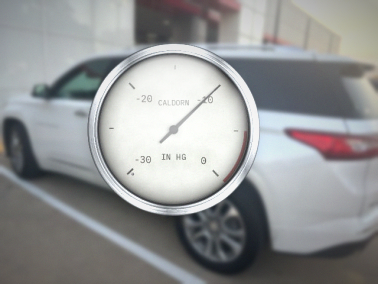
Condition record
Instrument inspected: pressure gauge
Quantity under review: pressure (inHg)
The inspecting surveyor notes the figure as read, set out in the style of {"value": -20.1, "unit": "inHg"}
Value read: {"value": -10, "unit": "inHg"}
